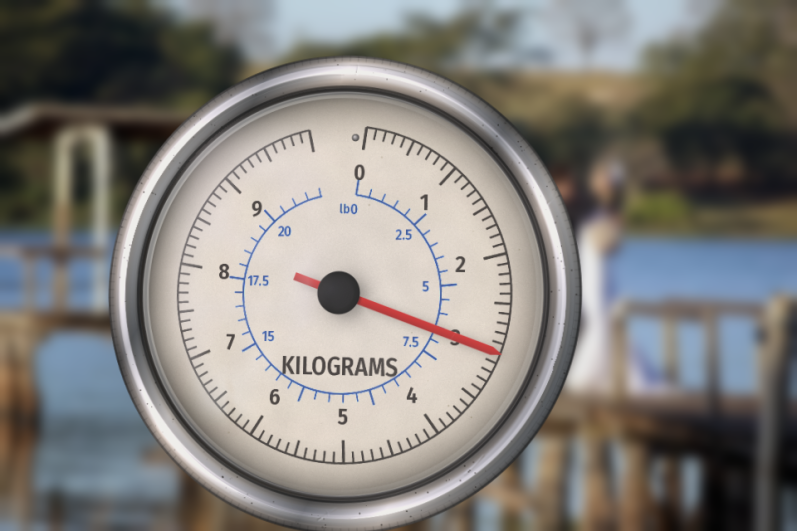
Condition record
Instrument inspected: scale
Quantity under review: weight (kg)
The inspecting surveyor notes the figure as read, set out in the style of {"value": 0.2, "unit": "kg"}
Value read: {"value": 3, "unit": "kg"}
